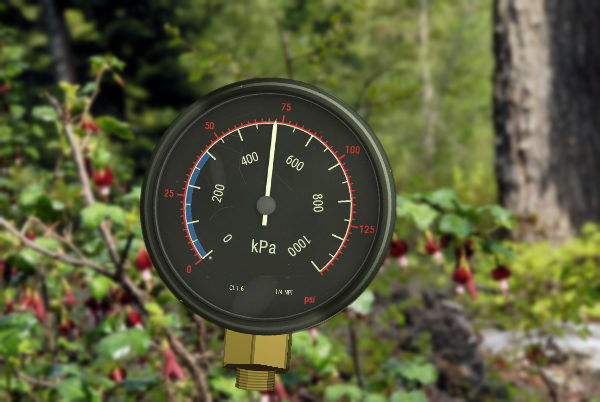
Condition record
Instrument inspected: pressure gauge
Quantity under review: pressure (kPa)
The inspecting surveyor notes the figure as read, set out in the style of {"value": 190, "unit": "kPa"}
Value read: {"value": 500, "unit": "kPa"}
